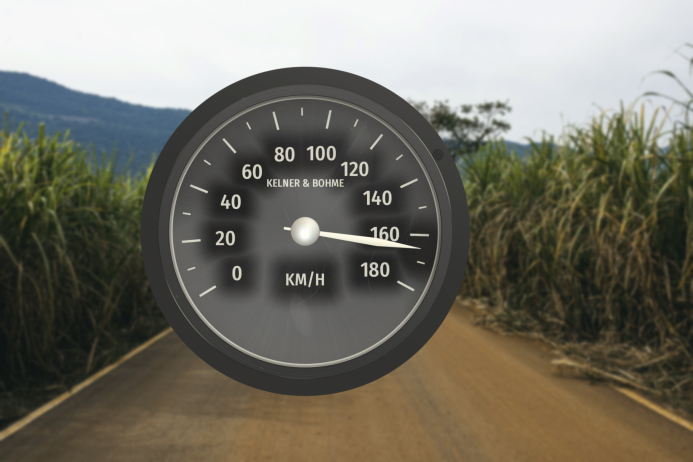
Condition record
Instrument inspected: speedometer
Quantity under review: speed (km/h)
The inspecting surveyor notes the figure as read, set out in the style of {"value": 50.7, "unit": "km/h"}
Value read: {"value": 165, "unit": "km/h"}
